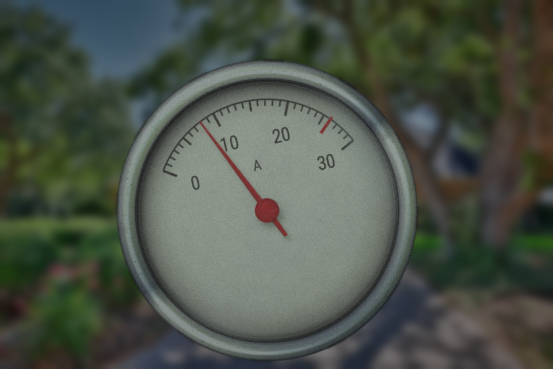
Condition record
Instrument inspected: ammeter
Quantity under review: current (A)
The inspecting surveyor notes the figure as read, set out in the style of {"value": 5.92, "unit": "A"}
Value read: {"value": 8, "unit": "A"}
